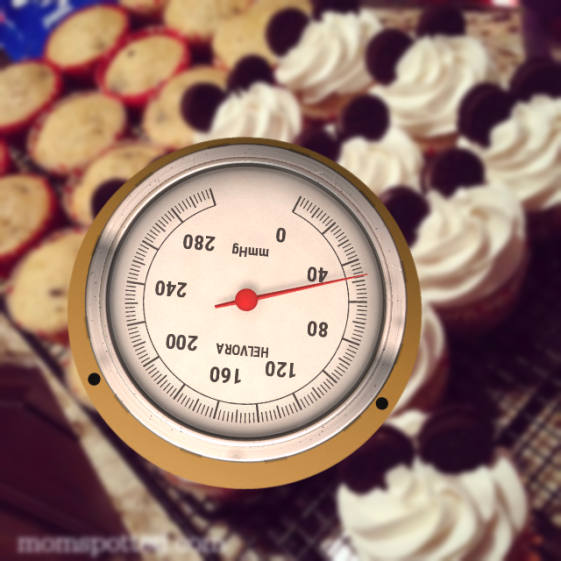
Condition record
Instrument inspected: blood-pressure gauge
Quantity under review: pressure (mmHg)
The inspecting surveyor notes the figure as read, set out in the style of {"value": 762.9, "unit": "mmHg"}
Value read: {"value": 48, "unit": "mmHg"}
